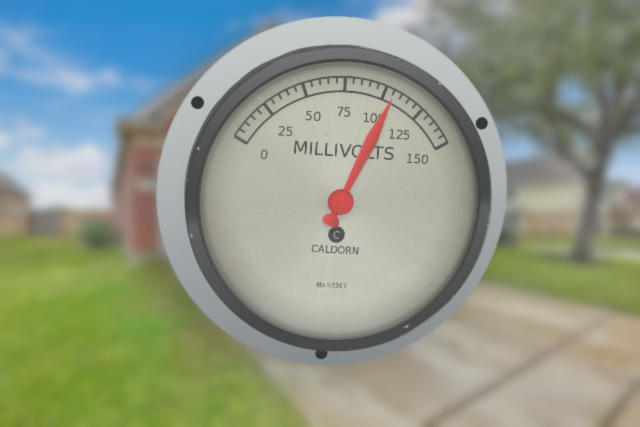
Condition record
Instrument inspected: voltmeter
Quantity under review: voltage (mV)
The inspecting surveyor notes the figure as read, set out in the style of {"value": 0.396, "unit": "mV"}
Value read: {"value": 105, "unit": "mV"}
